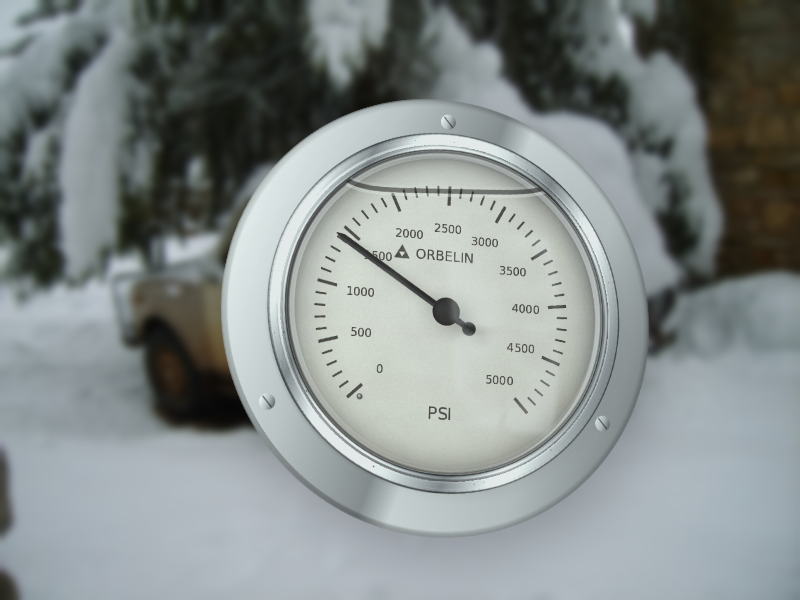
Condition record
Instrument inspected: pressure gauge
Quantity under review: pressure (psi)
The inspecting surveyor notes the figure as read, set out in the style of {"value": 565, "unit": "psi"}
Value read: {"value": 1400, "unit": "psi"}
